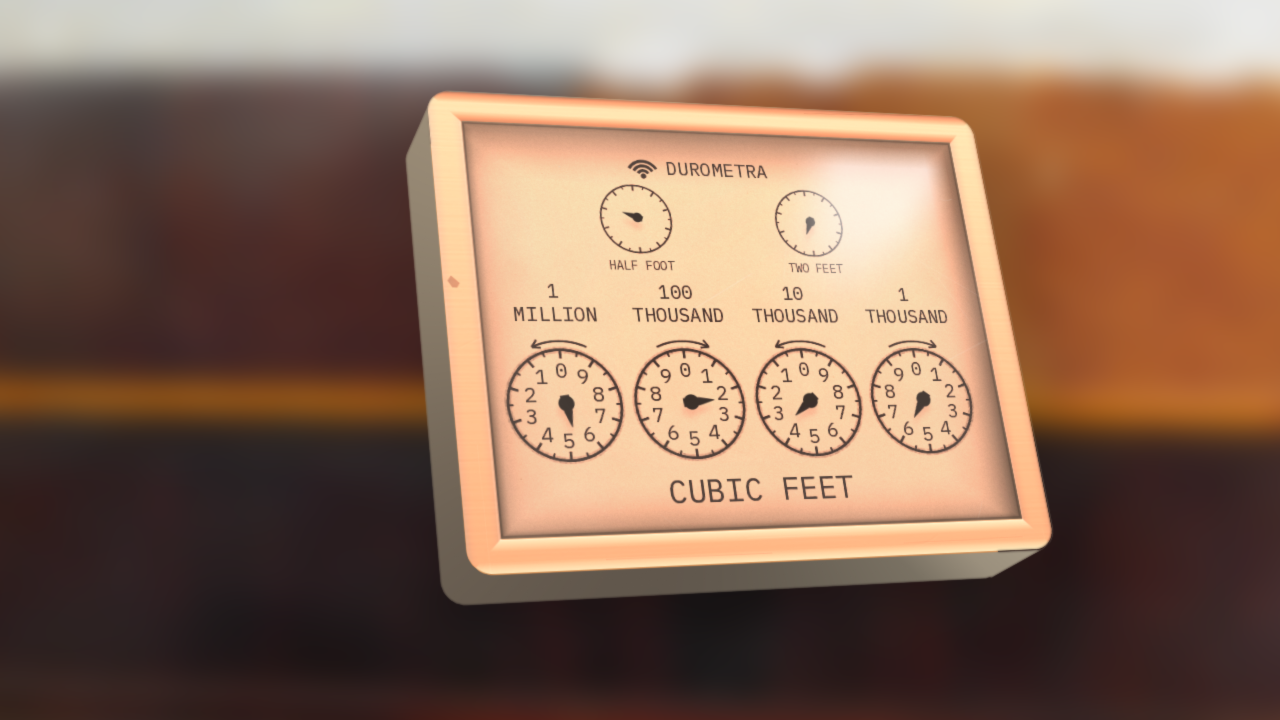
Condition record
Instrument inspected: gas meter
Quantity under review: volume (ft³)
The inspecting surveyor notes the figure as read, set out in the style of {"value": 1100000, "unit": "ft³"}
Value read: {"value": 523600, "unit": "ft³"}
